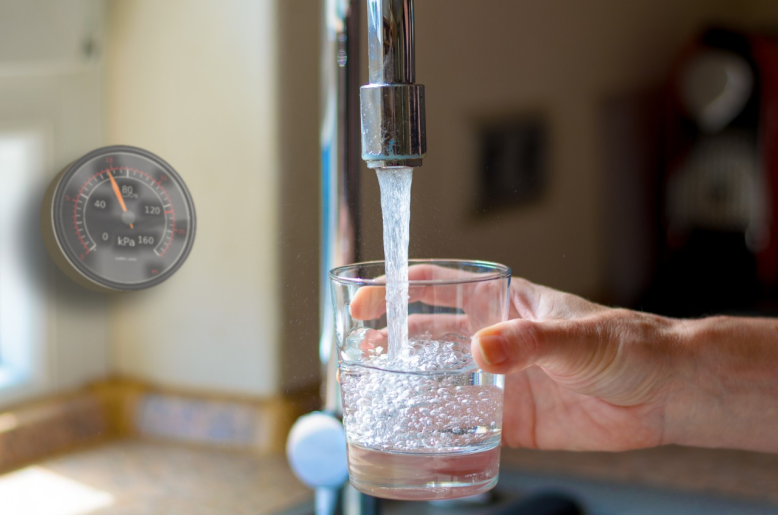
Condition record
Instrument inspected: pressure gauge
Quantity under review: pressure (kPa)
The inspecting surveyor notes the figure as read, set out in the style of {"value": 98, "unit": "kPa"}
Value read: {"value": 65, "unit": "kPa"}
